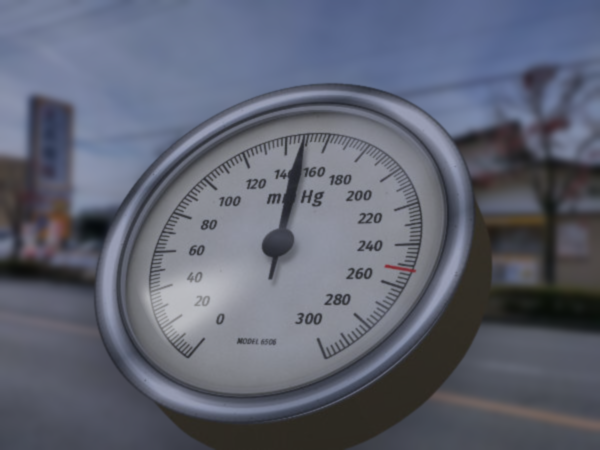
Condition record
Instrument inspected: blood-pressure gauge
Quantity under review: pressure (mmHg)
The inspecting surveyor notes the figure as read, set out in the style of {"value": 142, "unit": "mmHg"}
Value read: {"value": 150, "unit": "mmHg"}
